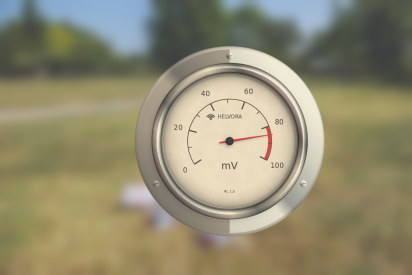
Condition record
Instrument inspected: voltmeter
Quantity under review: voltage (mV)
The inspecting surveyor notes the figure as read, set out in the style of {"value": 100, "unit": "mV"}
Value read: {"value": 85, "unit": "mV"}
